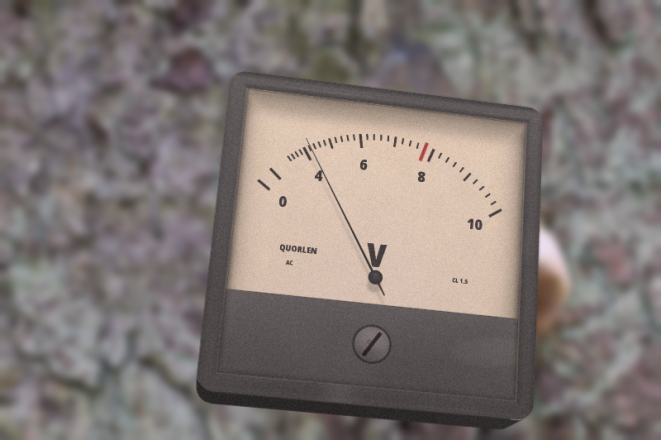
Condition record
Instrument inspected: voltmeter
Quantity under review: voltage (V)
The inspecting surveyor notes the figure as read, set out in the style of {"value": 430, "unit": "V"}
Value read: {"value": 4.2, "unit": "V"}
